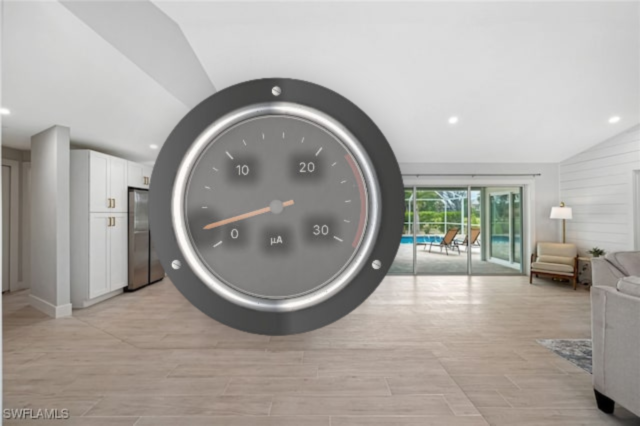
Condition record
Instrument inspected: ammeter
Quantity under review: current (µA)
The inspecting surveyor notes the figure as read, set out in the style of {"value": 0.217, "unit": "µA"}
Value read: {"value": 2, "unit": "µA"}
